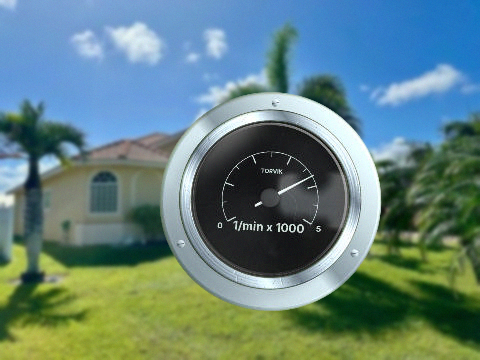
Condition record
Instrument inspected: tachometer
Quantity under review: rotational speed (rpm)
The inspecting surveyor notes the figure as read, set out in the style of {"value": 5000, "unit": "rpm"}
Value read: {"value": 3750, "unit": "rpm"}
